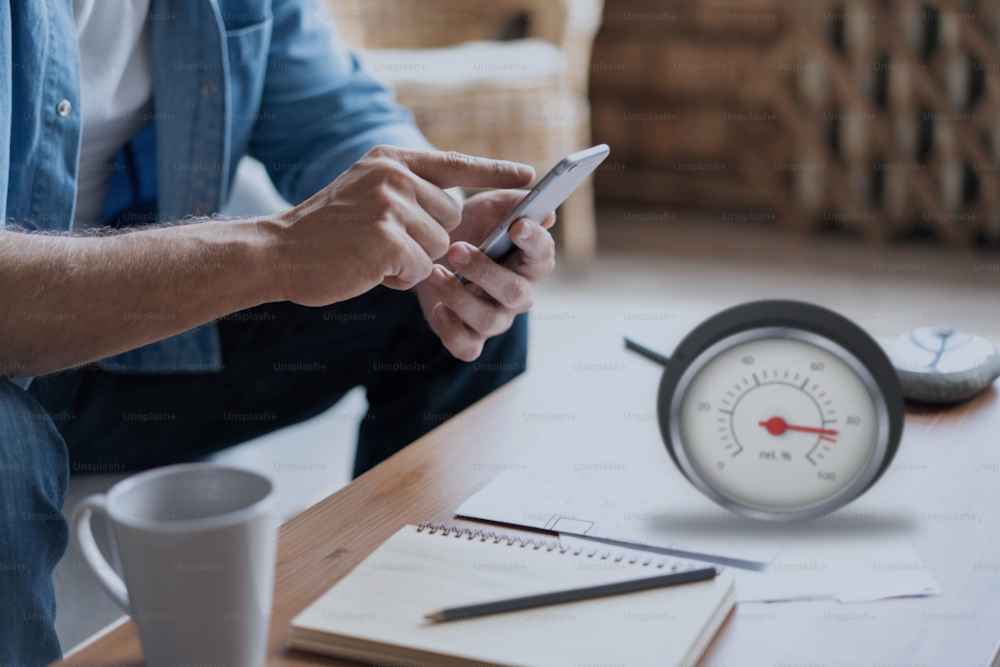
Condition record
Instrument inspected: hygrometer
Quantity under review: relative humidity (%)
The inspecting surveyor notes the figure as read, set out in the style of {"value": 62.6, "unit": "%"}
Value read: {"value": 84, "unit": "%"}
